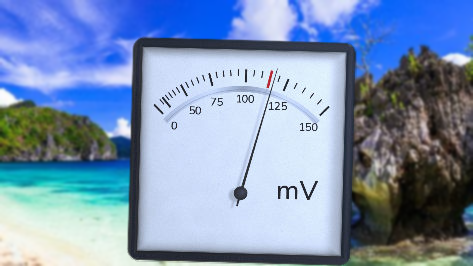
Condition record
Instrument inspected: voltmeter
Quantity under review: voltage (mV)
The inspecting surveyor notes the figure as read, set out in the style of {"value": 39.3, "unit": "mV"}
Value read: {"value": 117.5, "unit": "mV"}
